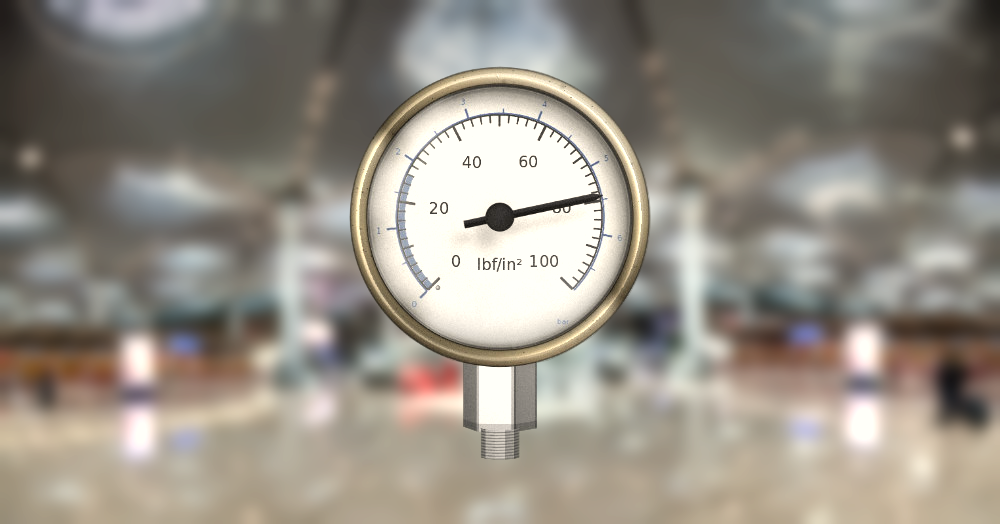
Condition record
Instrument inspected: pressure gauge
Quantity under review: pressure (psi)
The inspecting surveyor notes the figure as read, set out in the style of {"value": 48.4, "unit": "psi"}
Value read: {"value": 79, "unit": "psi"}
